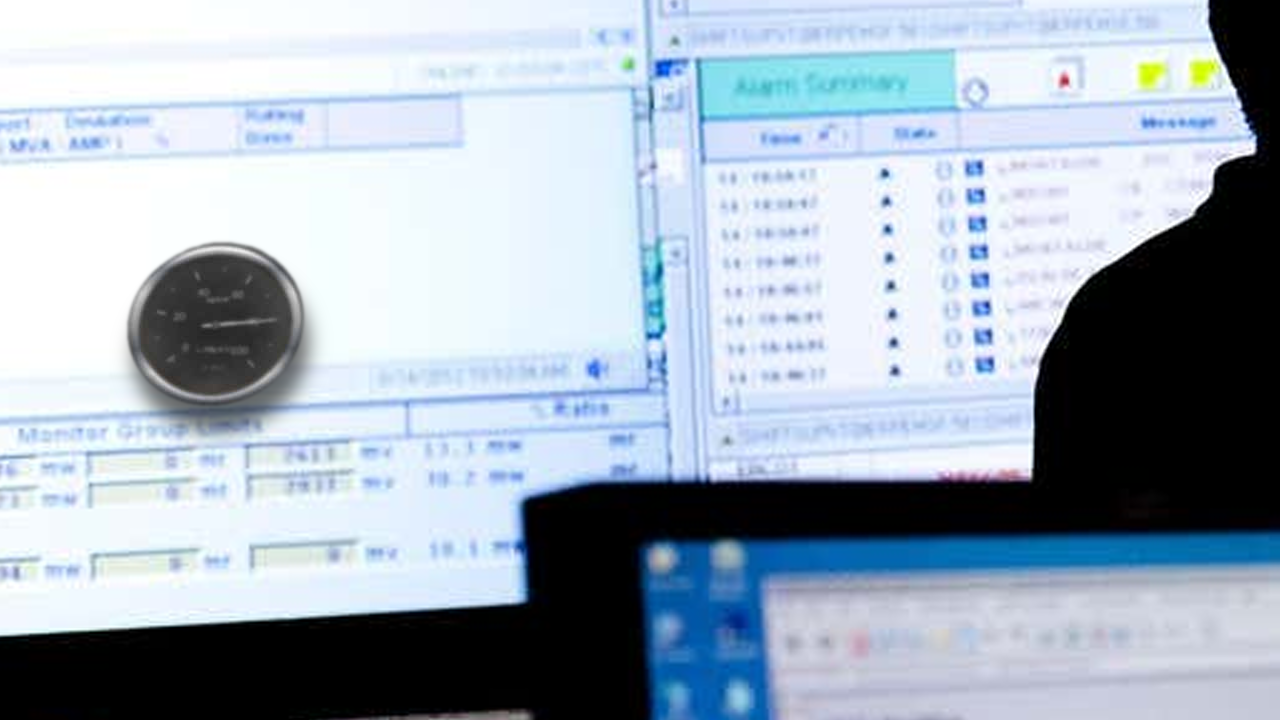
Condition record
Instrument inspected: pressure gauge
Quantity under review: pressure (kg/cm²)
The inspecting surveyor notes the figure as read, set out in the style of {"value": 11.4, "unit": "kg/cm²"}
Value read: {"value": 80, "unit": "kg/cm²"}
